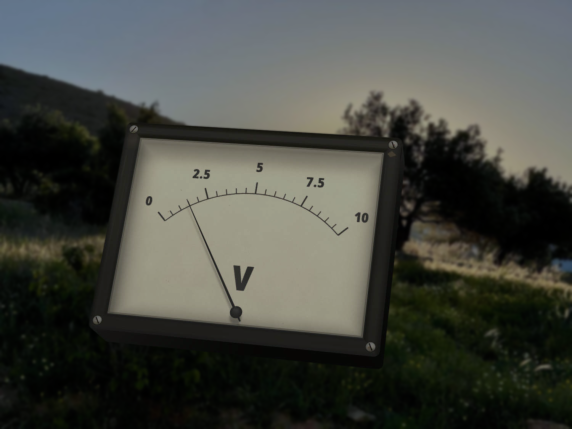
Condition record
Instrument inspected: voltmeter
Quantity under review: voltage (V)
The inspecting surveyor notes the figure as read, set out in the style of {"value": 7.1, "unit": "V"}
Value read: {"value": 1.5, "unit": "V"}
